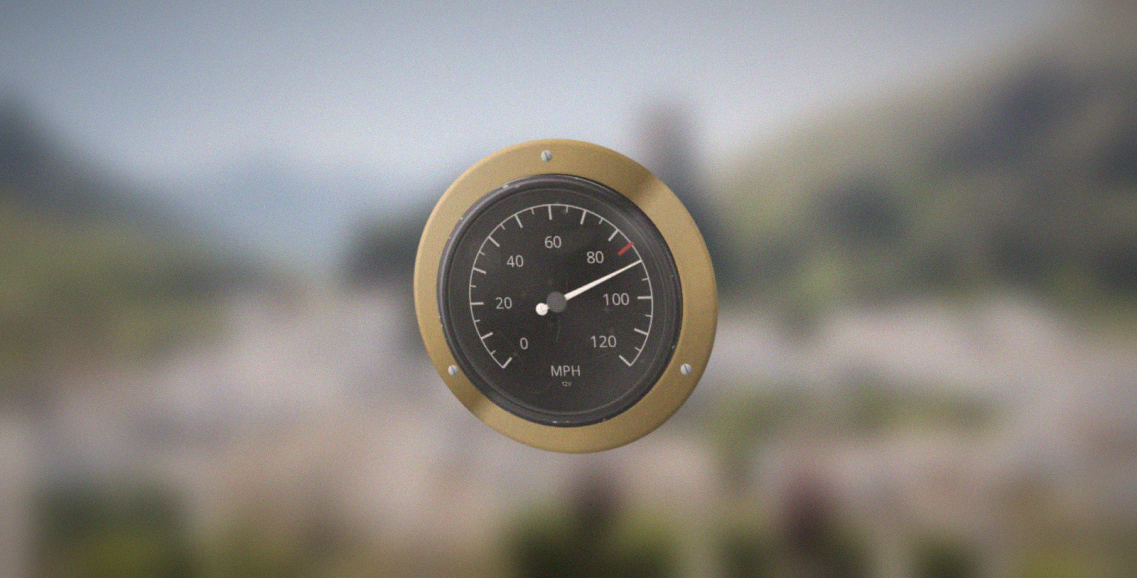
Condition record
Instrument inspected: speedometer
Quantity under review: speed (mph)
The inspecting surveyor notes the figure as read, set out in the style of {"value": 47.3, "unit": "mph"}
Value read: {"value": 90, "unit": "mph"}
